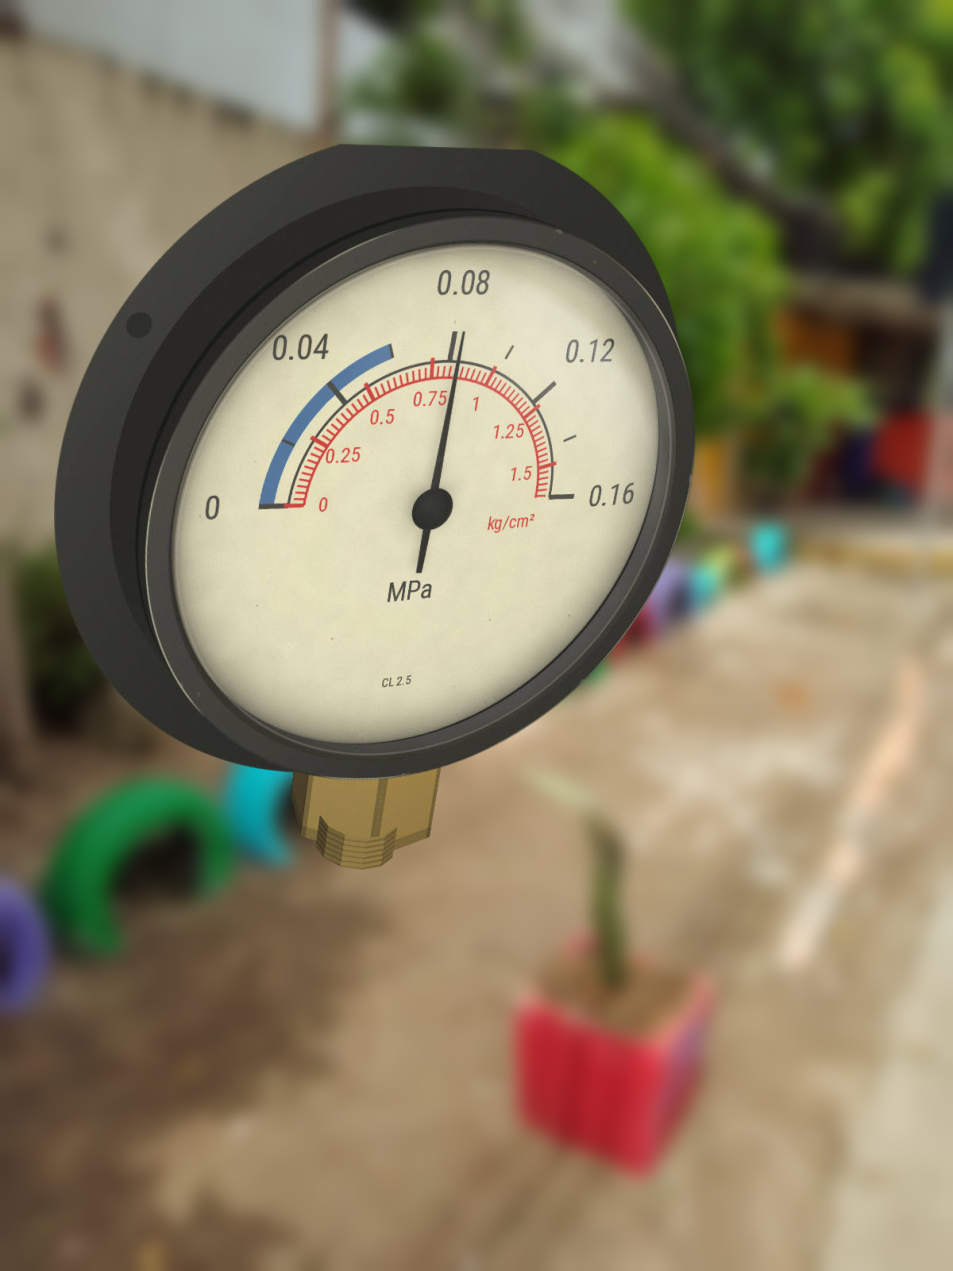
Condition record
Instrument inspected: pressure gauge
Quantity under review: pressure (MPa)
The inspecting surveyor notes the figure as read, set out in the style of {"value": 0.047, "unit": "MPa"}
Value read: {"value": 0.08, "unit": "MPa"}
